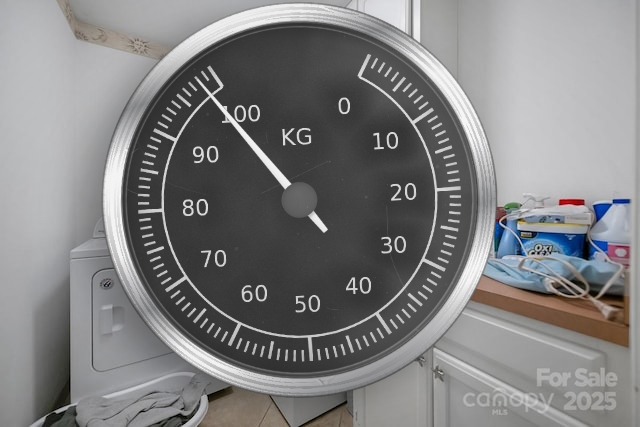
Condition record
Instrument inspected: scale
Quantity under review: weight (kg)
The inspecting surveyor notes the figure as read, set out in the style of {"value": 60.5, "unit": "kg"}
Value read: {"value": 98, "unit": "kg"}
